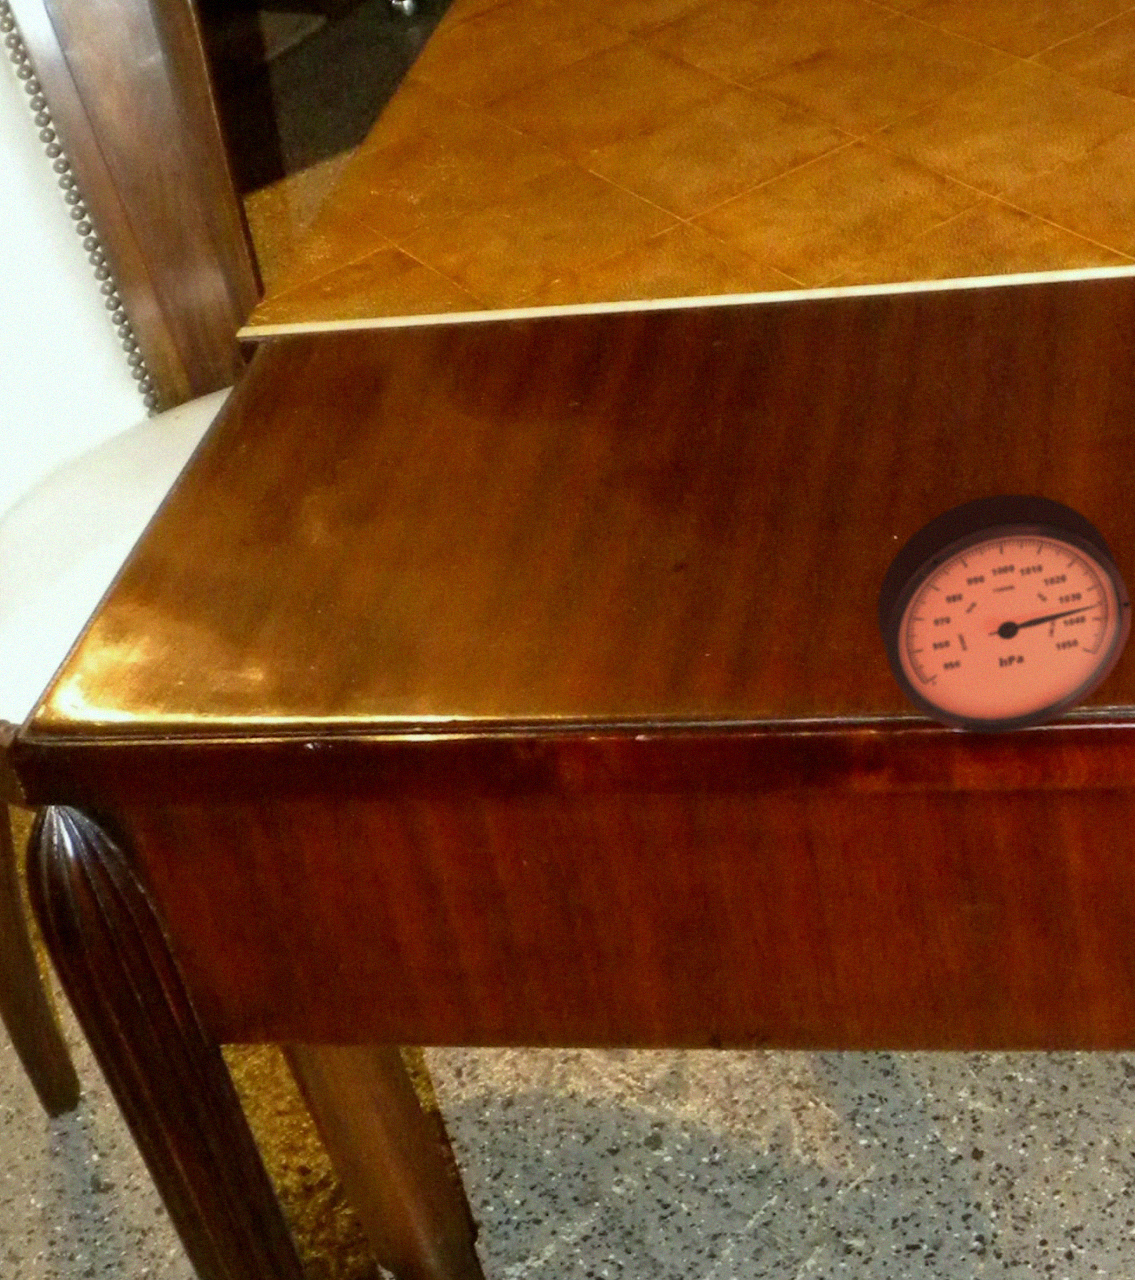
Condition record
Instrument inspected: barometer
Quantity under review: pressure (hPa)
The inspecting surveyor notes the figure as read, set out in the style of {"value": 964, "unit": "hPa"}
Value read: {"value": 1035, "unit": "hPa"}
